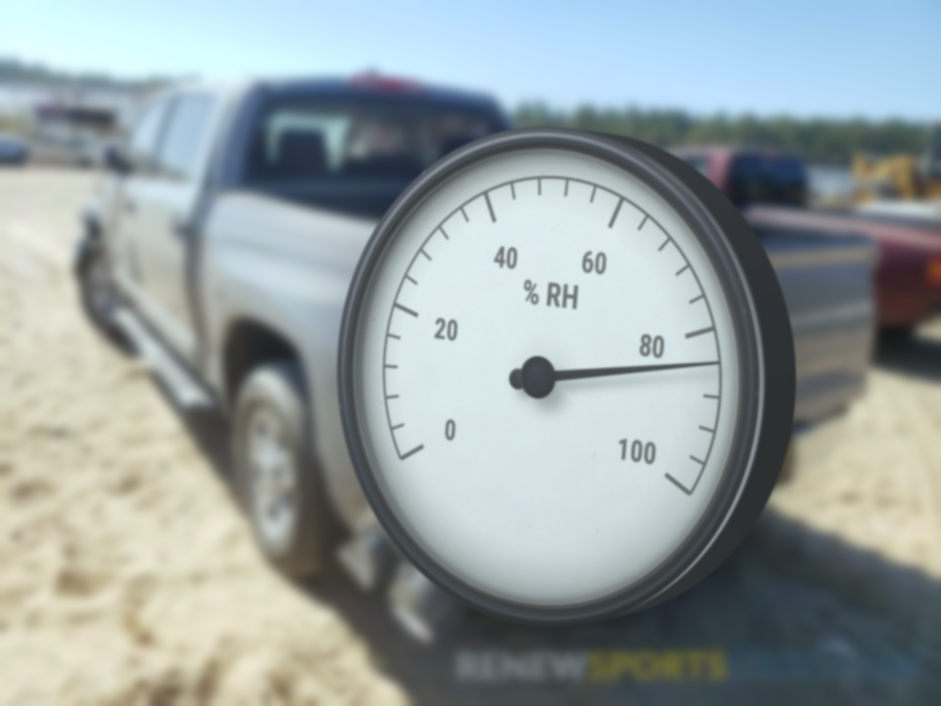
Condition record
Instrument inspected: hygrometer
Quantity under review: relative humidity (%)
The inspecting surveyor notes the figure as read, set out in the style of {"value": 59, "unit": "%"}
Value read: {"value": 84, "unit": "%"}
